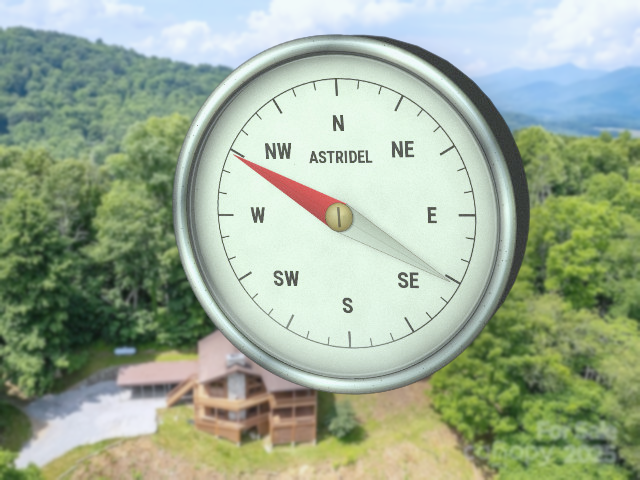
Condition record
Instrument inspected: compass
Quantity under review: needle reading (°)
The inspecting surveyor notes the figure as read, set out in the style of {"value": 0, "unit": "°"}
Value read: {"value": 300, "unit": "°"}
